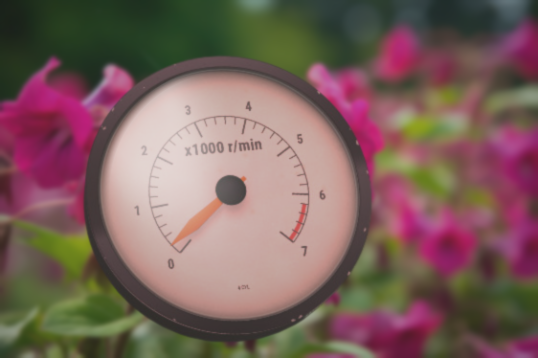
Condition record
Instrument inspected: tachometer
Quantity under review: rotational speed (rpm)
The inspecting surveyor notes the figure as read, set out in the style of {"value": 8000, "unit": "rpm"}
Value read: {"value": 200, "unit": "rpm"}
